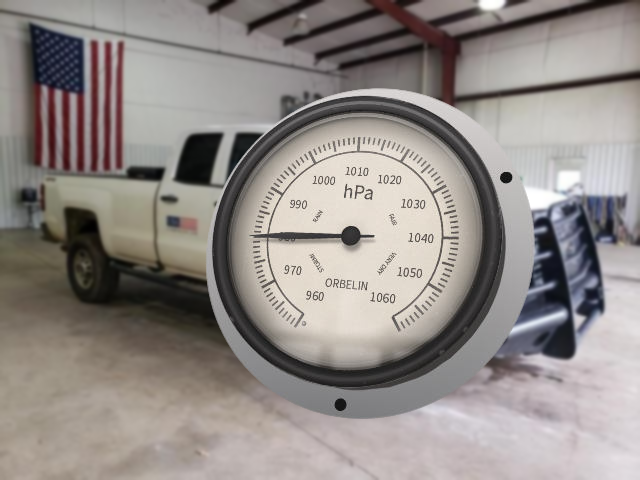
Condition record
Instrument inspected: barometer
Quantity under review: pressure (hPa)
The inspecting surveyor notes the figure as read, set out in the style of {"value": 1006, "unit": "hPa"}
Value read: {"value": 980, "unit": "hPa"}
